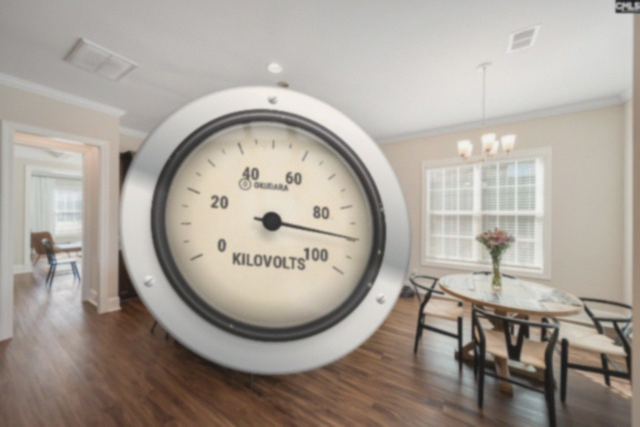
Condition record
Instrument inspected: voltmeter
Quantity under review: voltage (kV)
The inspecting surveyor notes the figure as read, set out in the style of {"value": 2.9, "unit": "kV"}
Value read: {"value": 90, "unit": "kV"}
